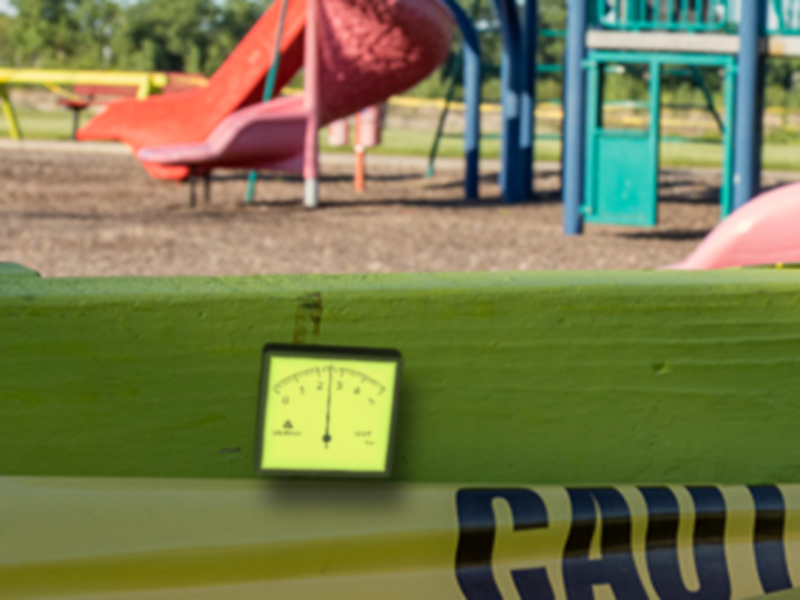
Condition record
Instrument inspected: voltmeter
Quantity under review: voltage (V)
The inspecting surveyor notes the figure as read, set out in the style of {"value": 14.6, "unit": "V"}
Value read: {"value": 2.5, "unit": "V"}
